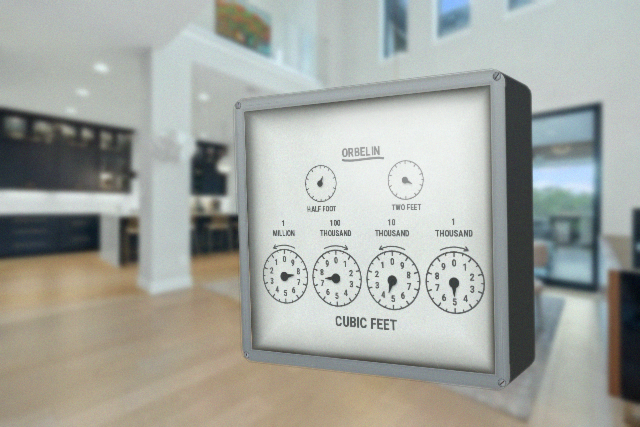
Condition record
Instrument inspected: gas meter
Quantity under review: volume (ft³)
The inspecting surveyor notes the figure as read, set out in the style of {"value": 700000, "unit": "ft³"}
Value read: {"value": 774500, "unit": "ft³"}
